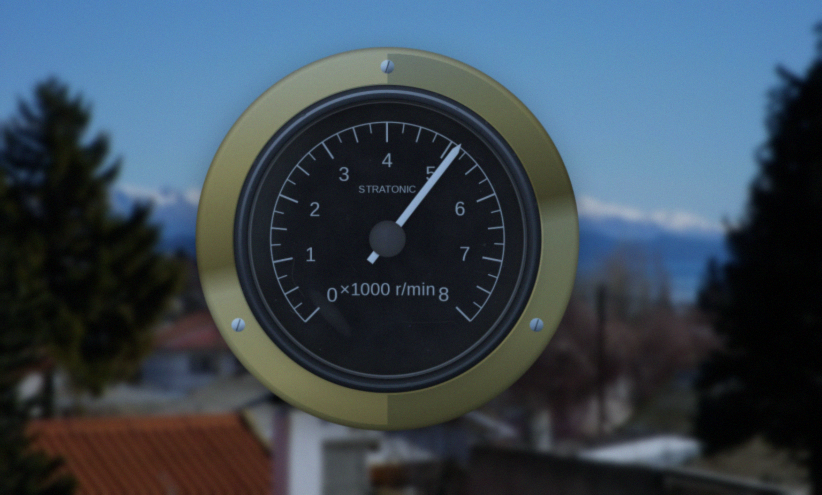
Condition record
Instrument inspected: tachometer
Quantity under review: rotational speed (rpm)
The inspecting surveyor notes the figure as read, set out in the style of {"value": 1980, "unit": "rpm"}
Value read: {"value": 5125, "unit": "rpm"}
